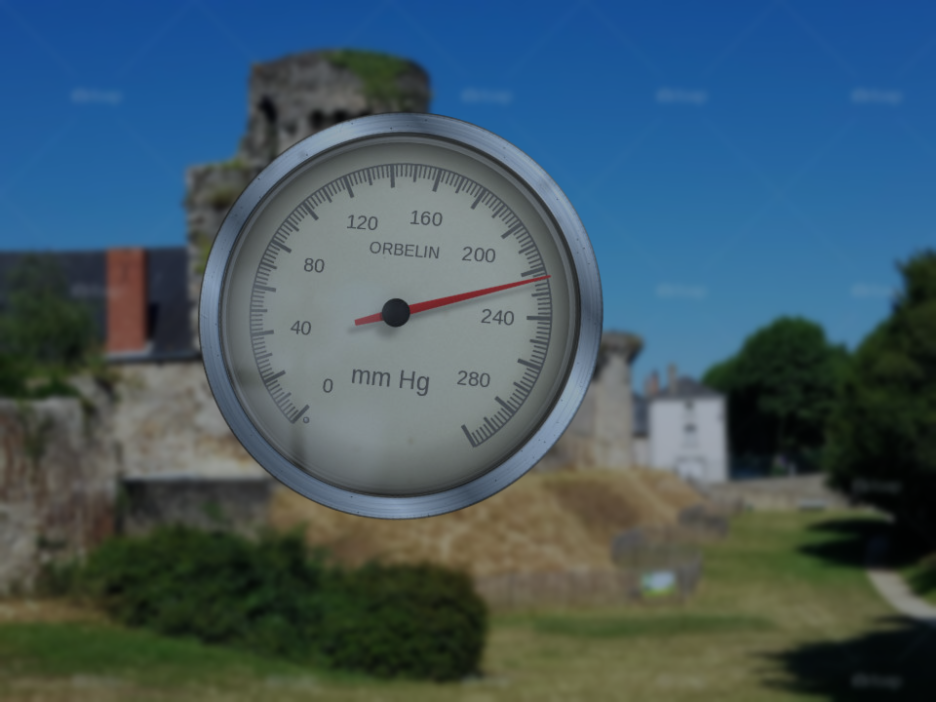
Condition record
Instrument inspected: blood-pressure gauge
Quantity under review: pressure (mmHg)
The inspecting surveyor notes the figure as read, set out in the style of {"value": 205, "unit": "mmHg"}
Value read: {"value": 224, "unit": "mmHg"}
